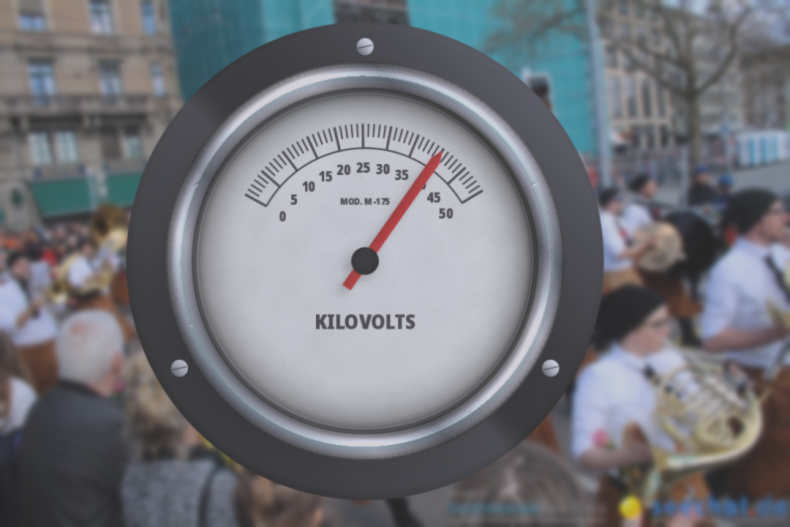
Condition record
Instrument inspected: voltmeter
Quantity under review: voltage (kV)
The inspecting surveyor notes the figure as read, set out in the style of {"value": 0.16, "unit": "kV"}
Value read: {"value": 40, "unit": "kV"}
